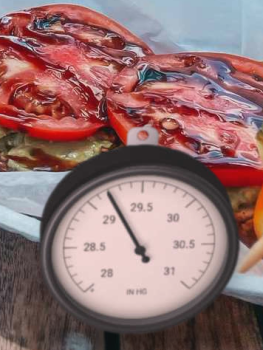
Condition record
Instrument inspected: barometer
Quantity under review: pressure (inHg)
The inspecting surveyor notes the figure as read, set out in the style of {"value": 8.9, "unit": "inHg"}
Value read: {"value": 29.2, "unit": "inHg"}
